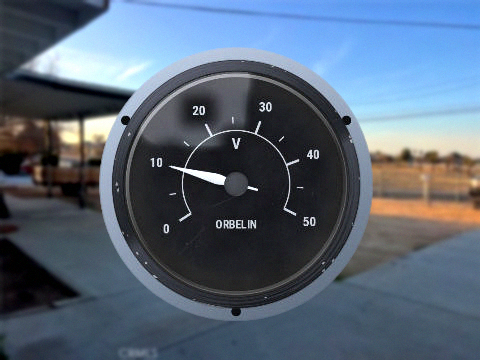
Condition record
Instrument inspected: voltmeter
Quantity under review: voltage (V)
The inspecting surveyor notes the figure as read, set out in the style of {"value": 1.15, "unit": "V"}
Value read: {"value": 10, "unit": "V"}
